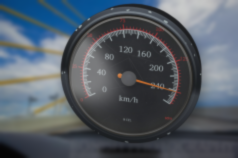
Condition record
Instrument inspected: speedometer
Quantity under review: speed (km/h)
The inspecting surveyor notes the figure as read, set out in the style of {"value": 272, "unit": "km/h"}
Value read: {"value": 240, "unit": "km/h"}
